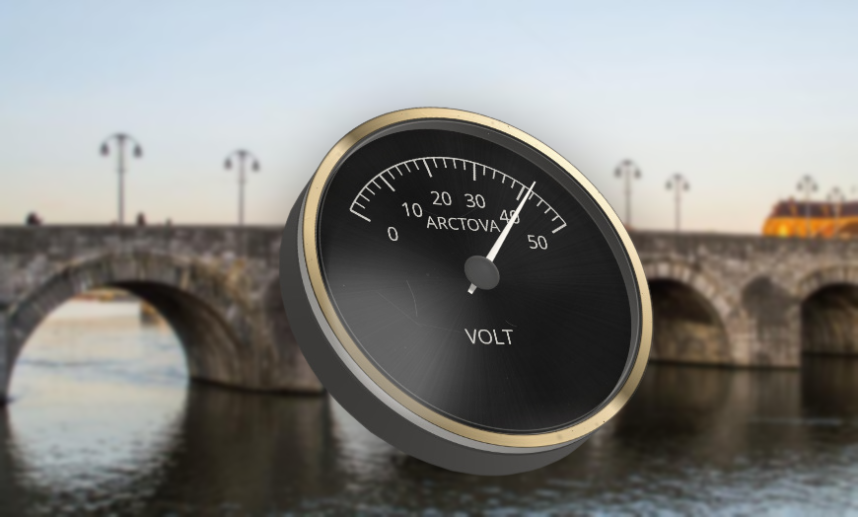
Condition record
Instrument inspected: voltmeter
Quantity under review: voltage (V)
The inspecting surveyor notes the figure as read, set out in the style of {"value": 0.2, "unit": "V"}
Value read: {"value": 41, "unit": "V"}
